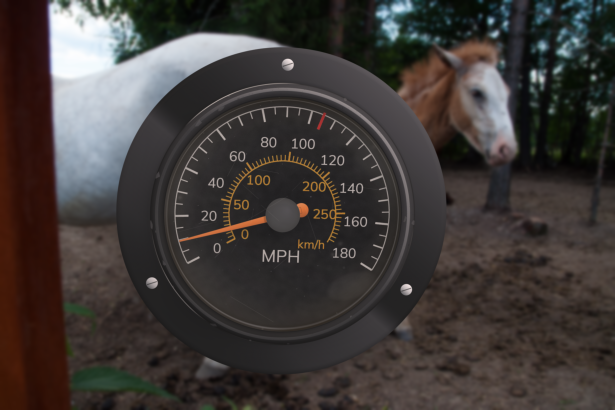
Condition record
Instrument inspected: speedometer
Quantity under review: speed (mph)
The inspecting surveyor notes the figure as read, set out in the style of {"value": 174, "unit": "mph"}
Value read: {"value": 10, "unit": "mph"}
